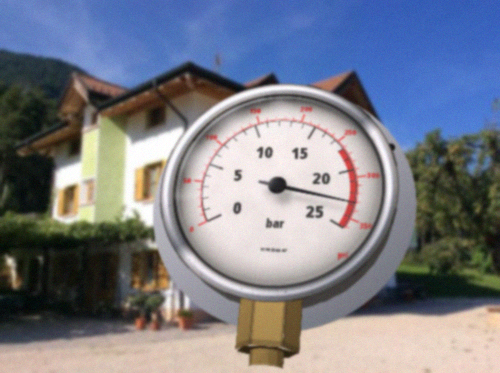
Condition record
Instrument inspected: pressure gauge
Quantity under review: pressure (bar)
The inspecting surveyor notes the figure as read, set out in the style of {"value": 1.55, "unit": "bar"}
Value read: {"value": 23, "unit": "bar"}
